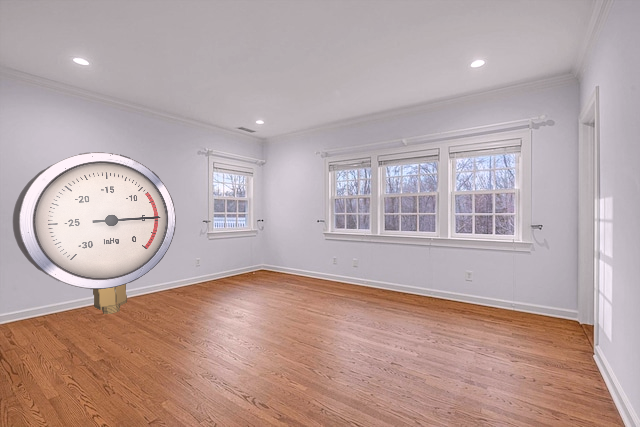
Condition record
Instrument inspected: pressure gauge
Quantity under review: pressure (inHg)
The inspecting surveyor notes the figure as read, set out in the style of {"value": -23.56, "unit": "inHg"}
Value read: {"value": -5, "unit": "inHg"}
